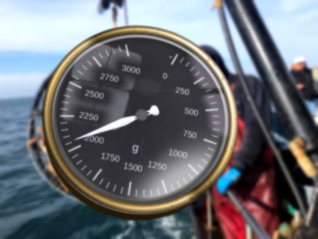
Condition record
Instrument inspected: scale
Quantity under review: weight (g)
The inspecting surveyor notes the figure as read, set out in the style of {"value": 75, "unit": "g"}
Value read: {"value": 2050, "unit": "g"}
